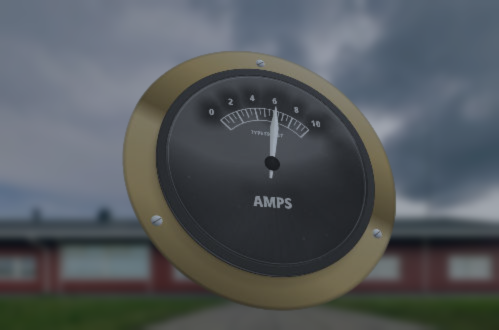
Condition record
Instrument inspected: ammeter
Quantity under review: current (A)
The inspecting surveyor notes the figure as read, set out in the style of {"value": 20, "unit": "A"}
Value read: {"value": 6, "unit": "A"}
